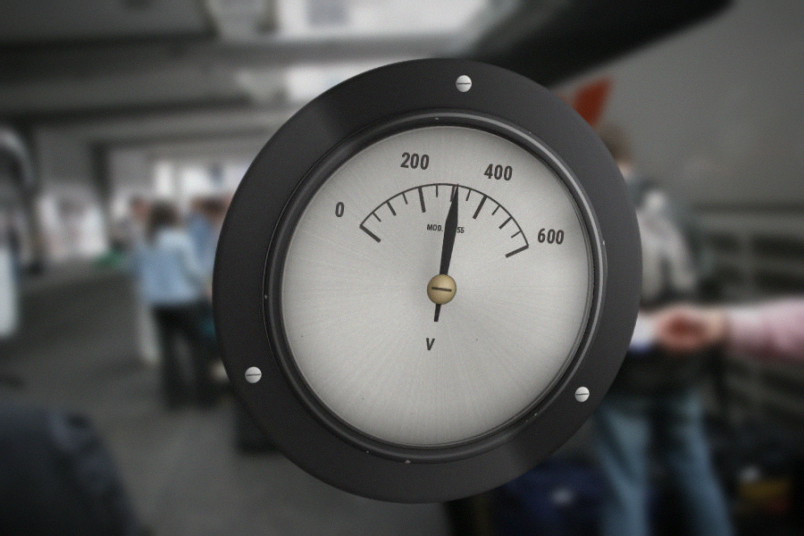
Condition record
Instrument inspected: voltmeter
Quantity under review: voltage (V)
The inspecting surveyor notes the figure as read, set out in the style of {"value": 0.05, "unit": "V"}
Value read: {"value": 300, "unit": "V"}
